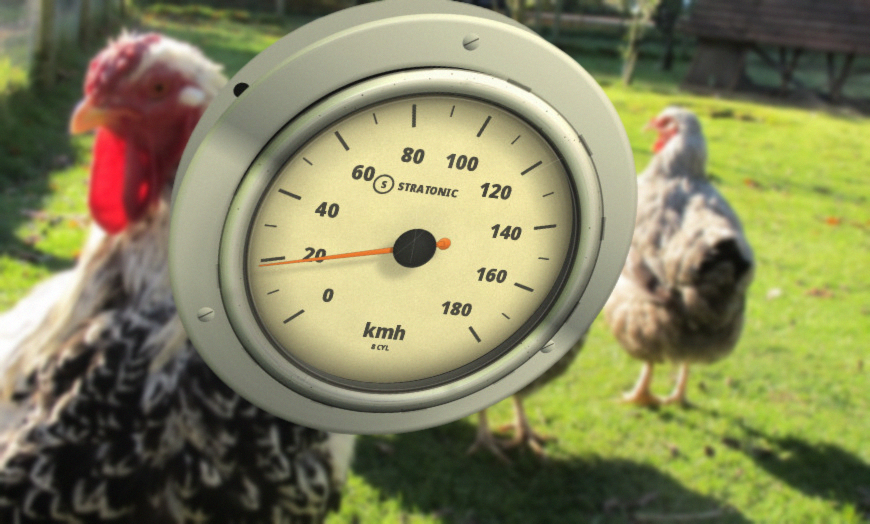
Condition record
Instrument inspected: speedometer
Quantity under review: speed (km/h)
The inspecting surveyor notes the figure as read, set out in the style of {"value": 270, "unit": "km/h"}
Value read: {"value": 20, "unit": "km/h"}
